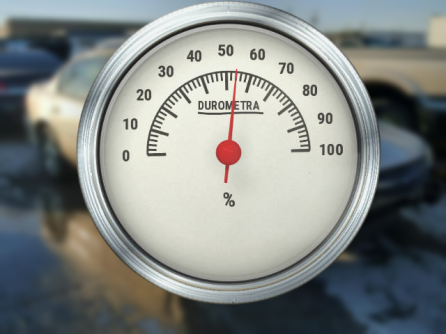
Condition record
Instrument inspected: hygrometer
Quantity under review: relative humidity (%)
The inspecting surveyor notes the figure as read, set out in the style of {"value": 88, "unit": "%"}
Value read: {"value": 54, "unit": "%"}
